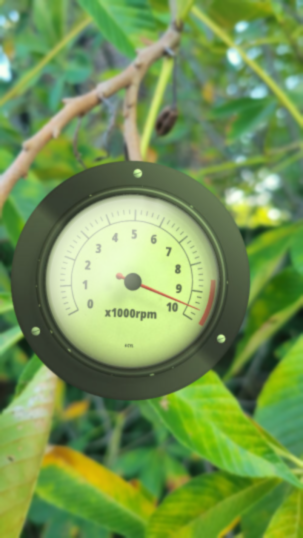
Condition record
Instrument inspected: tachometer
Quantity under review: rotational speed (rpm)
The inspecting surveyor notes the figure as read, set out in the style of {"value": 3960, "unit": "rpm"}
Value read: {"value": 9600, "unit": "rpm"}
